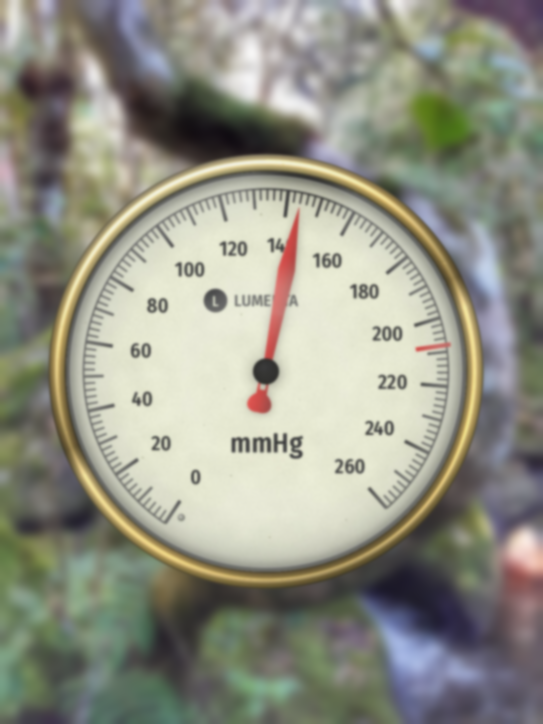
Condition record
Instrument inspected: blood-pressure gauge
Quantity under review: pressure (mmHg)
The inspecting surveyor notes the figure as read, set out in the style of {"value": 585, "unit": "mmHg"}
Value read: {"value": 144, "unit": "mmHg"}
